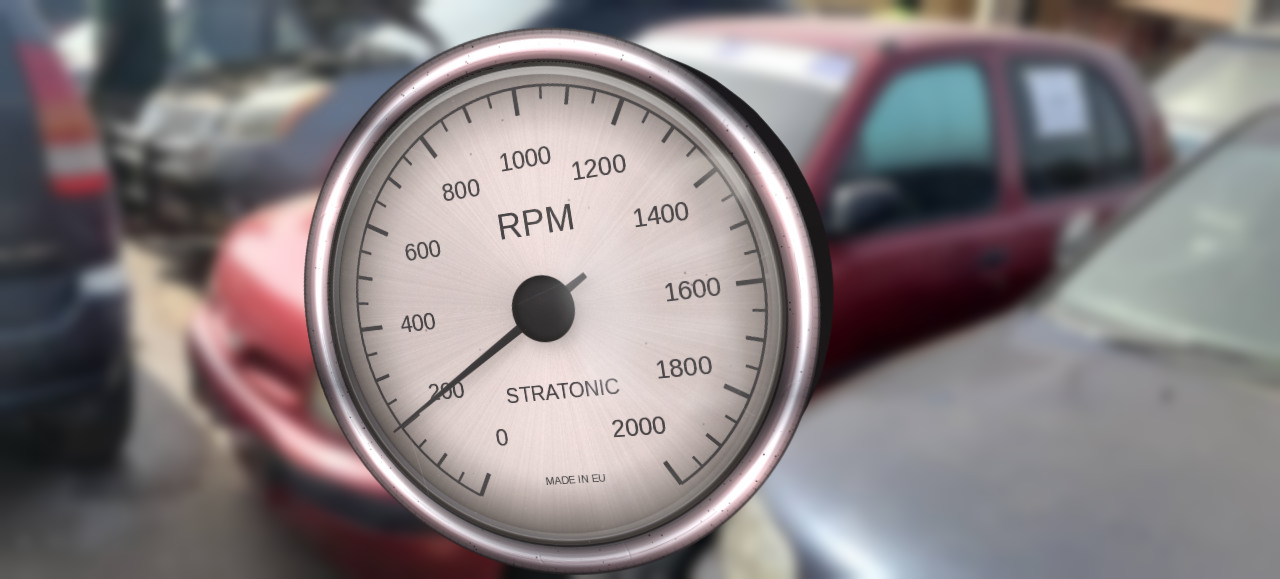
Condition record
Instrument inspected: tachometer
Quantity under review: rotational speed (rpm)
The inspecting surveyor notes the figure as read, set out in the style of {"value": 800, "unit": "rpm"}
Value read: {"value": 200, "unit": "rpm"}
